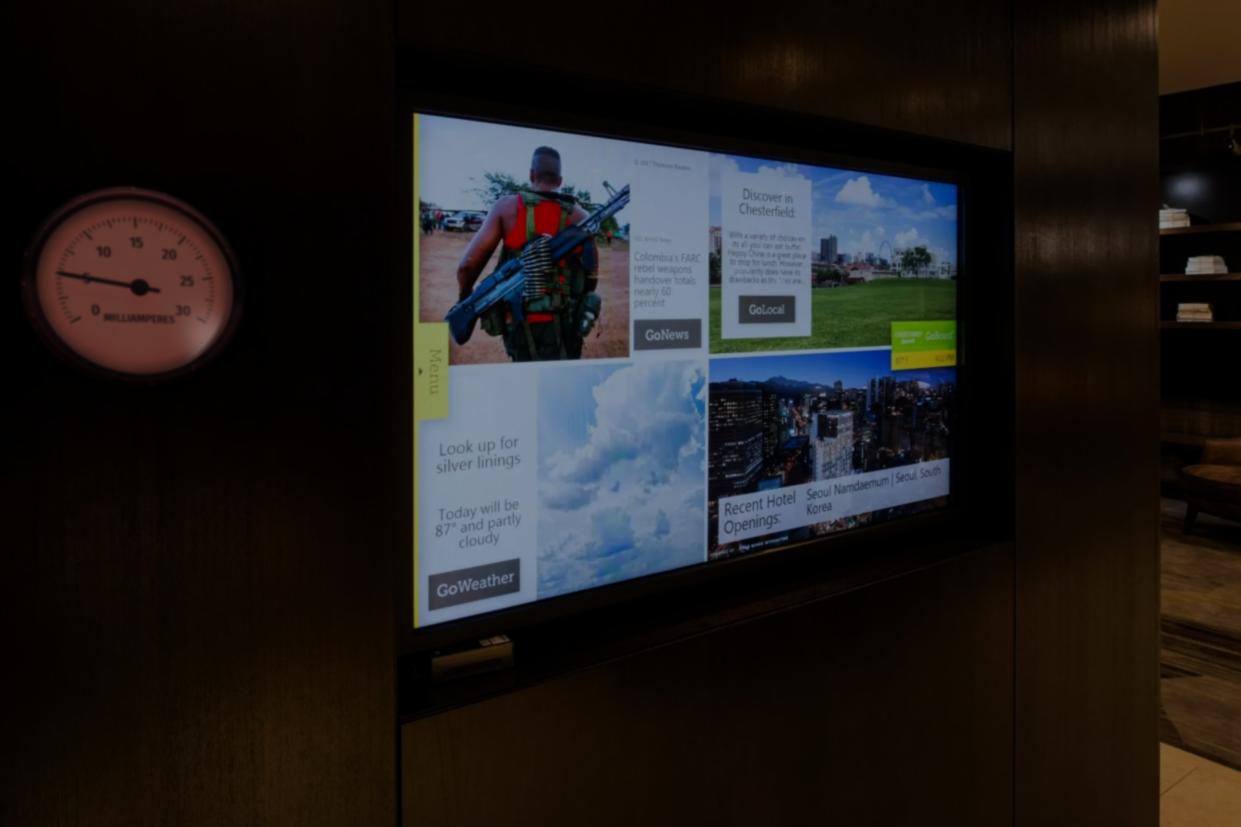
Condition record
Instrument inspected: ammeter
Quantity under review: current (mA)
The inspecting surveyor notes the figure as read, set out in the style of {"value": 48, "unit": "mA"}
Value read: {"value": 5, "unit": "mA"}
